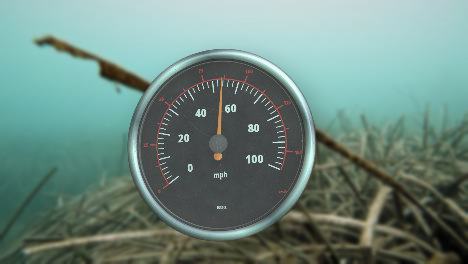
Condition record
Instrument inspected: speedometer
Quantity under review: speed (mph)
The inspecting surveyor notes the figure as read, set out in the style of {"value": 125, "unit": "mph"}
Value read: {"value": 54, "unit": "mph"}
